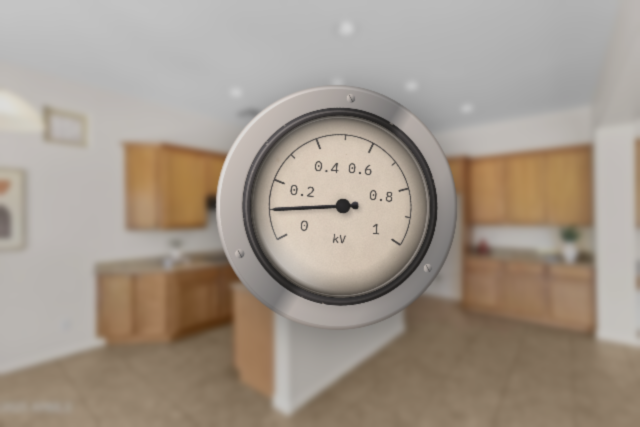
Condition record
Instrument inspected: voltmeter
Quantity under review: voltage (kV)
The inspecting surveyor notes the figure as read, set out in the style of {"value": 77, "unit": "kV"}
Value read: {"value": 0.1, "unit": "kV"}
